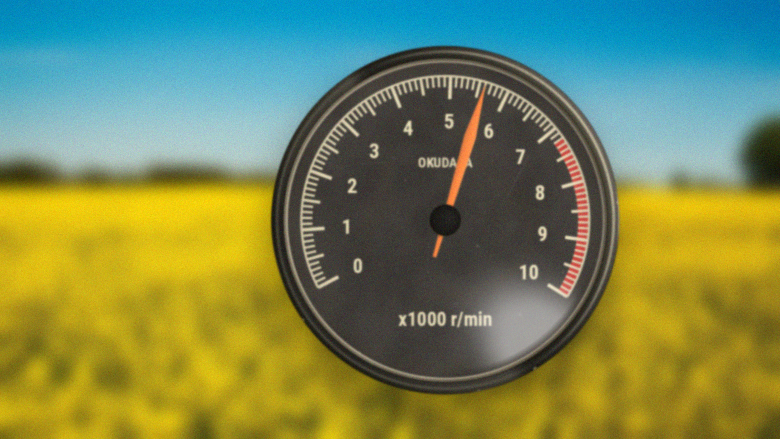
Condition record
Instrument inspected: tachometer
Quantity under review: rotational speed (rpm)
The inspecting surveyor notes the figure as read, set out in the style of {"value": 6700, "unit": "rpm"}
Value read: {"value": 5600, "unit": "rpm"}
